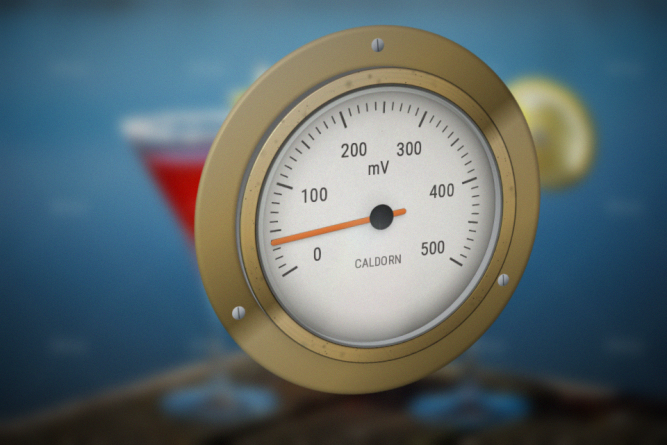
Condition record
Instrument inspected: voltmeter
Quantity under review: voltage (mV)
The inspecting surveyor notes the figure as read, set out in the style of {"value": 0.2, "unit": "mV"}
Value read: {"value": 40, "unit": "mV"}
